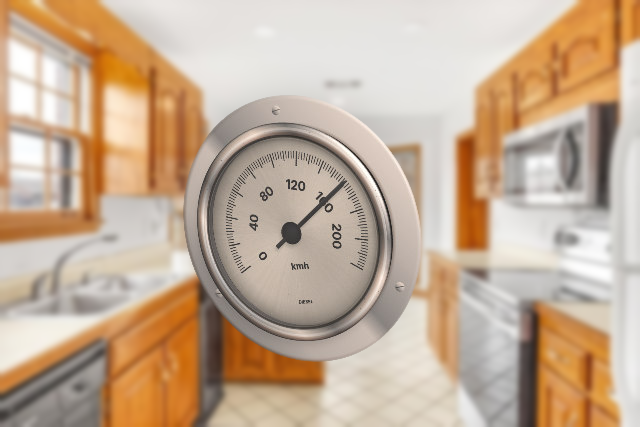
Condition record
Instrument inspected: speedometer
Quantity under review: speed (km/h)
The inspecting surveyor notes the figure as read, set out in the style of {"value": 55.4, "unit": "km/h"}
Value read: {"value": 160, "unit": "km/h"}
